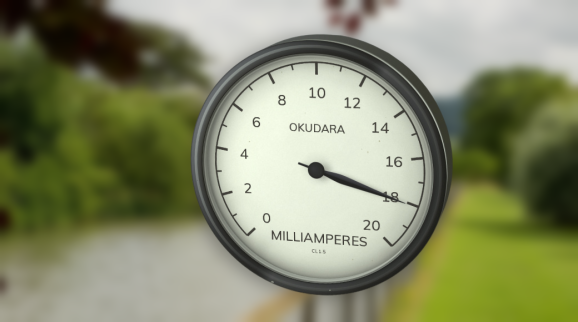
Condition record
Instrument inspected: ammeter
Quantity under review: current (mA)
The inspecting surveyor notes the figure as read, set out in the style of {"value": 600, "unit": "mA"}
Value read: {"value": 18, "unit": "mA"}
